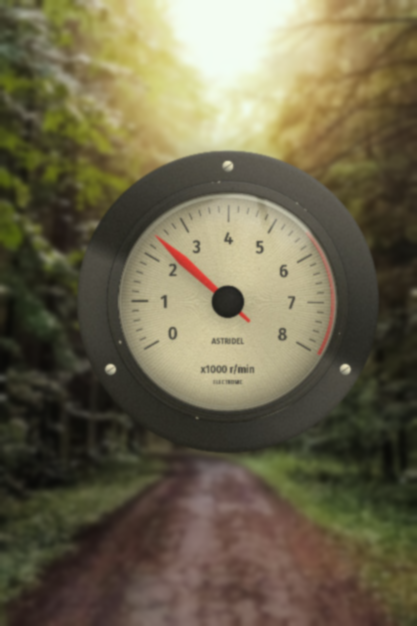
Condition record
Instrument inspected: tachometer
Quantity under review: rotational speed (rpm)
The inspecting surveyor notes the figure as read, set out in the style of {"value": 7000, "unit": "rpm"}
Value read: {"value": 2400, "unit": "rpm"}
